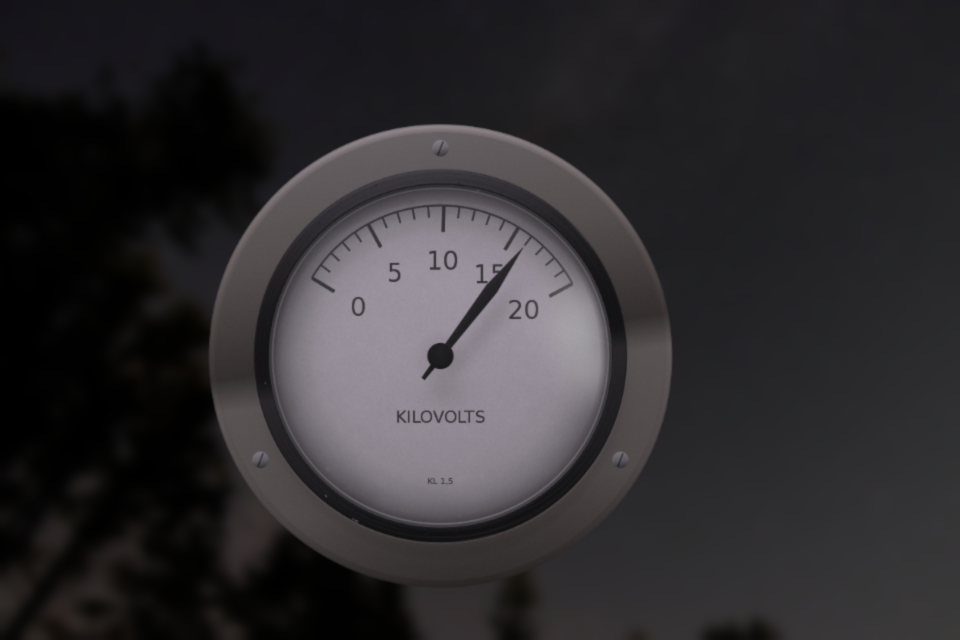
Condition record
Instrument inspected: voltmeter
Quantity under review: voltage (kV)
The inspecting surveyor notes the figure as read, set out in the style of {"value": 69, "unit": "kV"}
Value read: {"value": 16, "unit": "kV"}
